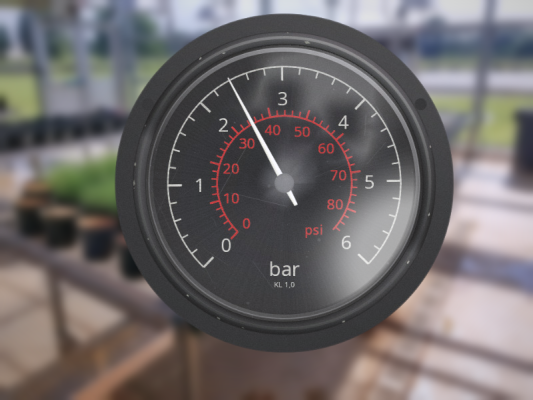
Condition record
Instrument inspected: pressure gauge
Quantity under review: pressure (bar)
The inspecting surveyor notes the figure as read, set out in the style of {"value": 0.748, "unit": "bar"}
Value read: {"value": 2.4, "unit": "bar"}
